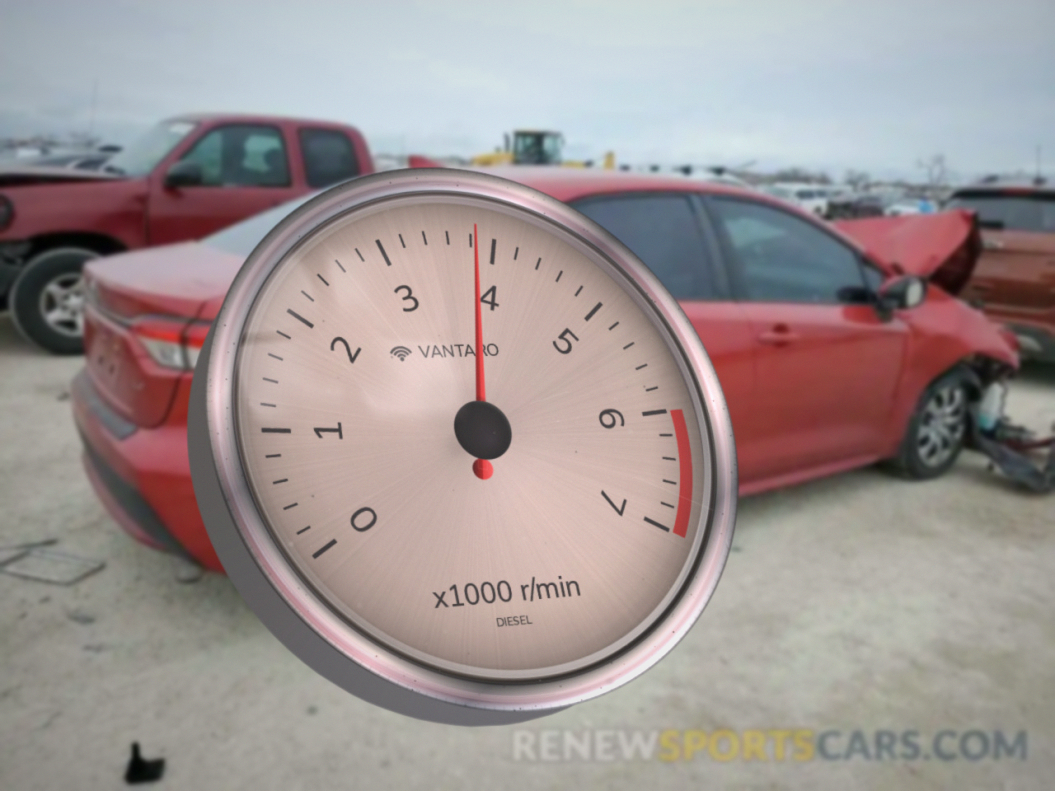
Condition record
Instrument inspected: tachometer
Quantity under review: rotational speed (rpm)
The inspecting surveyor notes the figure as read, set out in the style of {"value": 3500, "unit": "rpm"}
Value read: {"value": 3800, "unit": "rpm"}
